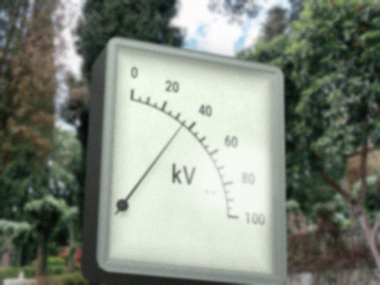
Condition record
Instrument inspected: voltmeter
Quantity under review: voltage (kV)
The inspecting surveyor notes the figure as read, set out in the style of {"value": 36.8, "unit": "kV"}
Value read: {"value": 35, "unit": "kV"}
